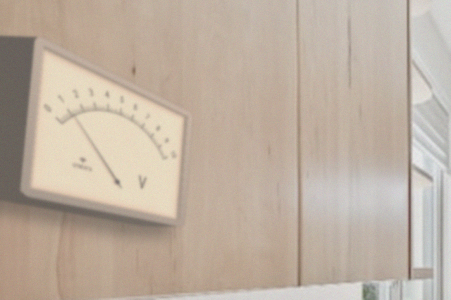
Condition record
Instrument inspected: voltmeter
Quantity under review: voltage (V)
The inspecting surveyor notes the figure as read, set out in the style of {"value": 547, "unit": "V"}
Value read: {"value": 1, "unit": "V"}
